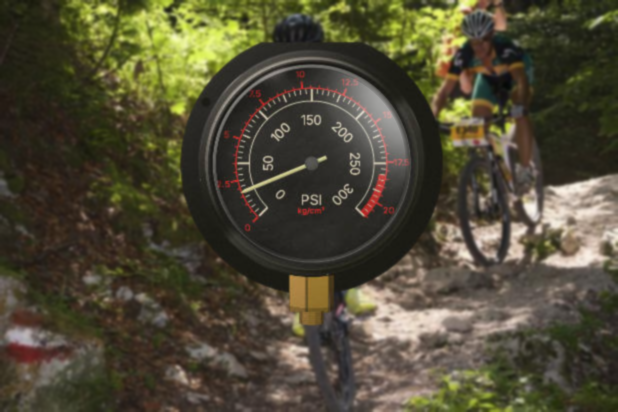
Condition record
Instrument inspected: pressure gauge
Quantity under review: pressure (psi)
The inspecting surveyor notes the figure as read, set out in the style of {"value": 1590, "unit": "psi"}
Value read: {"value": 25, "unit": "psi"}
